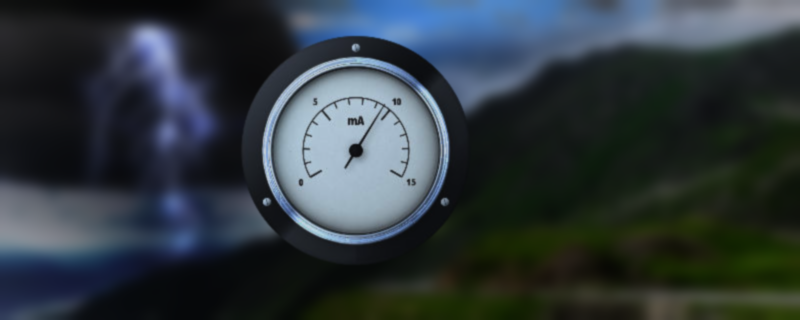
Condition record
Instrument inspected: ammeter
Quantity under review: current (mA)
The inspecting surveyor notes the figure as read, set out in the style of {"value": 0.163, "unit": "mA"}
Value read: {"value": 9.5, "unit": "mA"}
